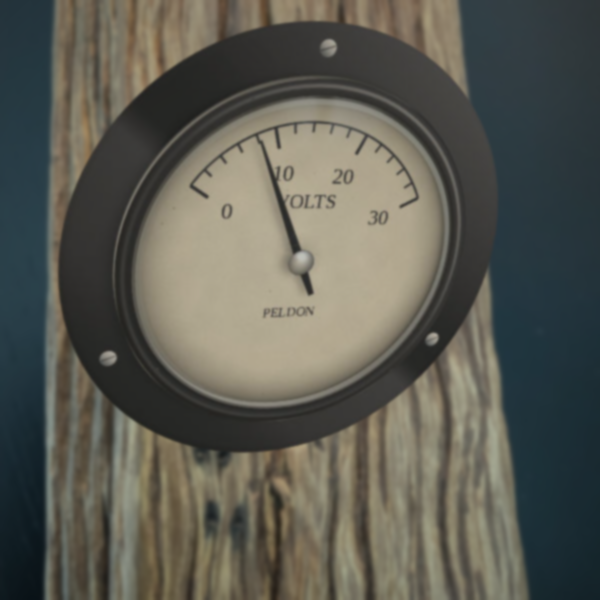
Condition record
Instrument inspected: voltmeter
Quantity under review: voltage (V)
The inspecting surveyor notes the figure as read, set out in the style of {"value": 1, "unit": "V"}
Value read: {"value": 8, "unit": "V"}
